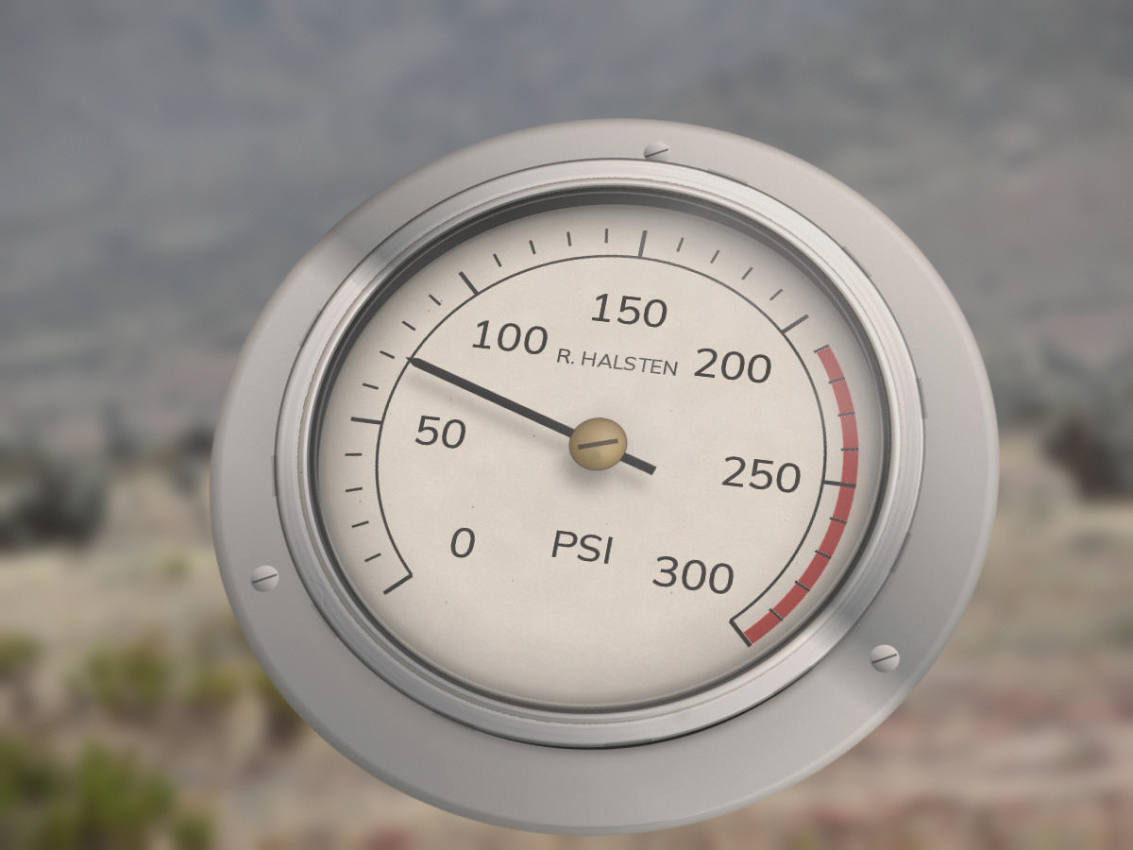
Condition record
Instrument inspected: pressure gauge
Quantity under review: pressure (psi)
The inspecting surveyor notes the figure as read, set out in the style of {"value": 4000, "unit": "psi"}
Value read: {"value": 70, "unit": "psi"}
